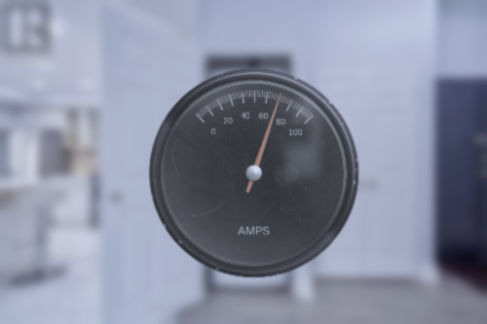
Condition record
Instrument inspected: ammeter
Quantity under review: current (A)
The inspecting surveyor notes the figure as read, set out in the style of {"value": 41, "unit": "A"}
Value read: {"value": 70, "unit": "A"}
